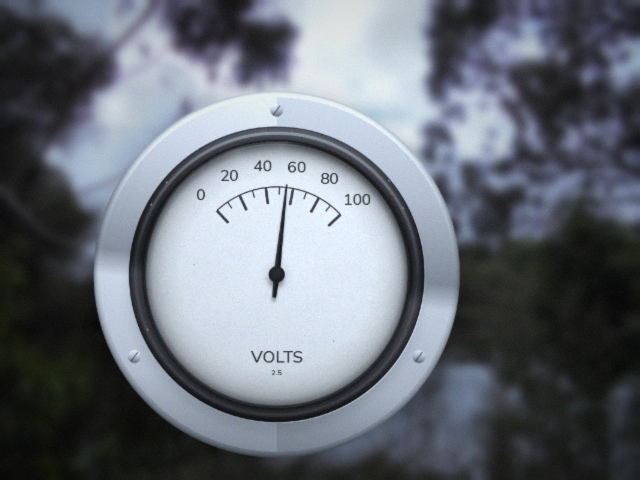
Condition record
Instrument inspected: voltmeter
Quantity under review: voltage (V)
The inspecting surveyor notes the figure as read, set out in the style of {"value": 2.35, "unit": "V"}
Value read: {"value": 55, "unit": "V"}
